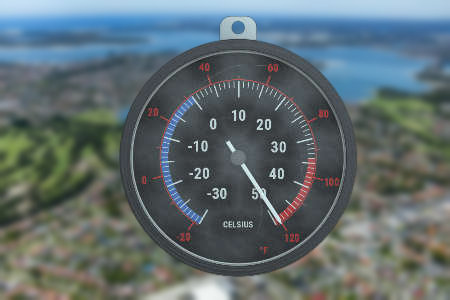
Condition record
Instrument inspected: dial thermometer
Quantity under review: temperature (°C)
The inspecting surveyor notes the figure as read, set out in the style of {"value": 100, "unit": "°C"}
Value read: {"value": 49, "unit": "°C"}
